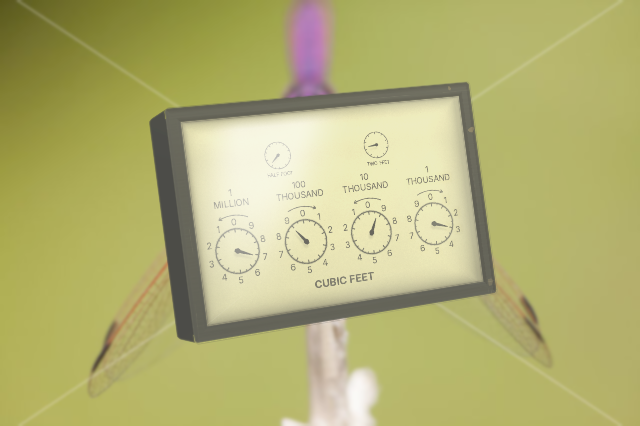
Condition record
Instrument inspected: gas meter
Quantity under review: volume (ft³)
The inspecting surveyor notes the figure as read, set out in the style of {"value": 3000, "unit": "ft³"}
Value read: {"value": 689300, "unit": "ft³"}
